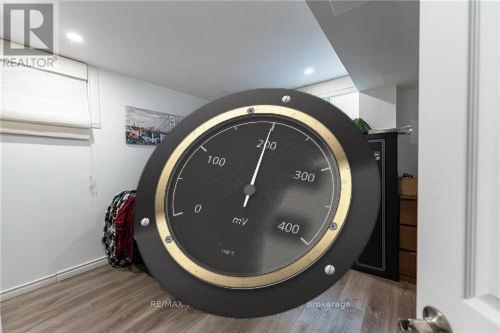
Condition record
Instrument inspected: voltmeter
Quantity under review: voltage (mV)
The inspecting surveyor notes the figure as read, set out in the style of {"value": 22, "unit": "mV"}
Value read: {"value": 200, "unit": "mV"}
